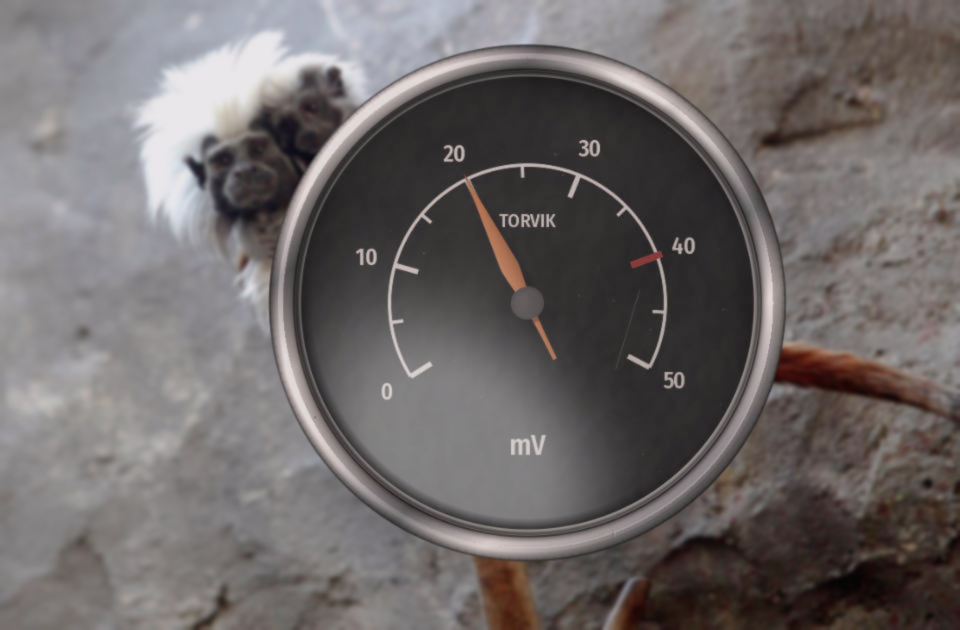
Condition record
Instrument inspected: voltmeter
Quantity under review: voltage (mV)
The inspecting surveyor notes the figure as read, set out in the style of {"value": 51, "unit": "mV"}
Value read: {"value": 20, "unit": "mV"}
